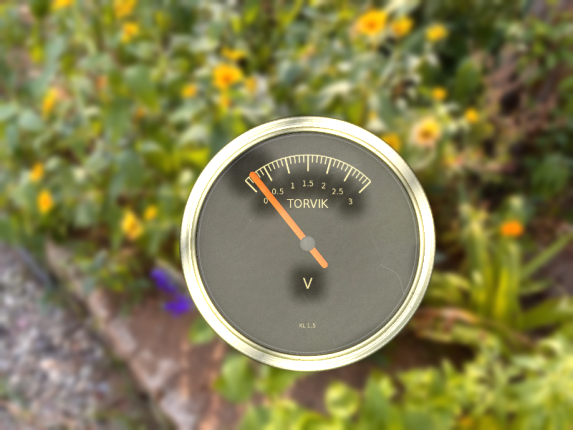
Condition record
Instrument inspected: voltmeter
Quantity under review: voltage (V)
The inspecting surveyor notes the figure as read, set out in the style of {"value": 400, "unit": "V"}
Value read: {"value": 0.2, "unit": "V"}
